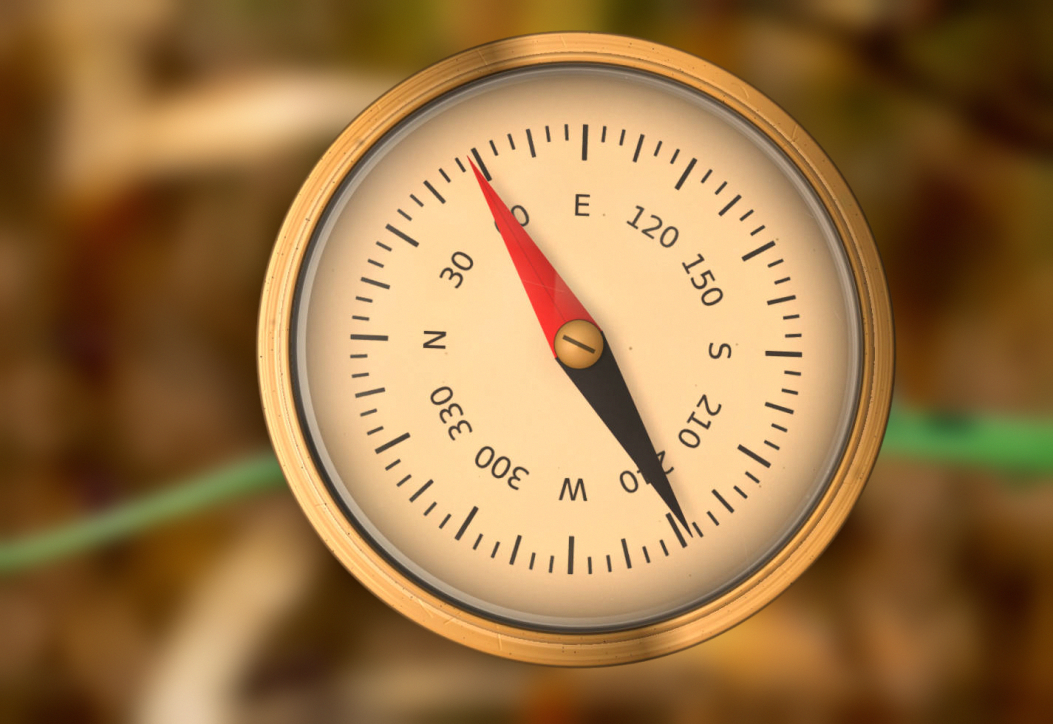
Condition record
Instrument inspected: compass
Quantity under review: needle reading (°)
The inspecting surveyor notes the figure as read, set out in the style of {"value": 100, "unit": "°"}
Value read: {"value": 57.5, "unit": "°"}
